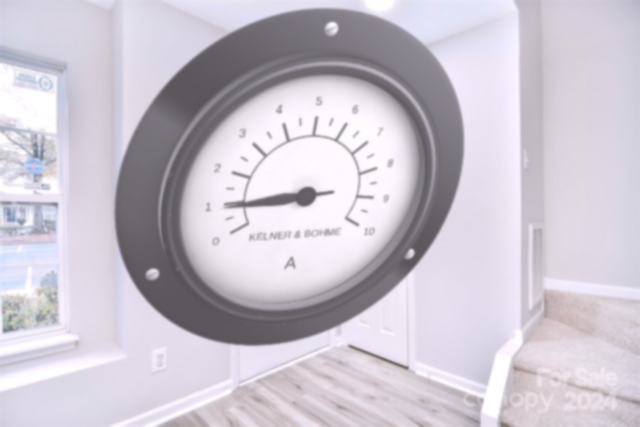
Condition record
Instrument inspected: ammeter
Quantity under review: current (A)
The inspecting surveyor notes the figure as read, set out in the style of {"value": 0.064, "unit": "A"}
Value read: {"value": 1, "unit": "A"}
